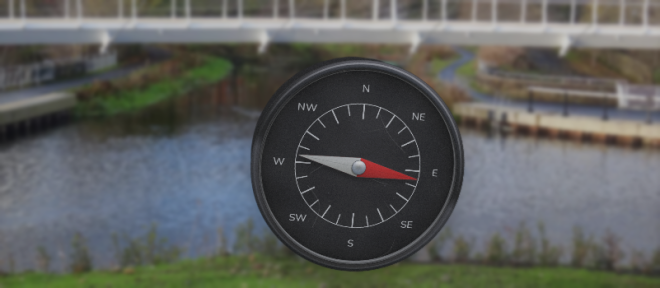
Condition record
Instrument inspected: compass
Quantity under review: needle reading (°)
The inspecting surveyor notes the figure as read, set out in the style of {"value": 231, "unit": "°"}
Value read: {"value": 97.5, "unit": "°"}
